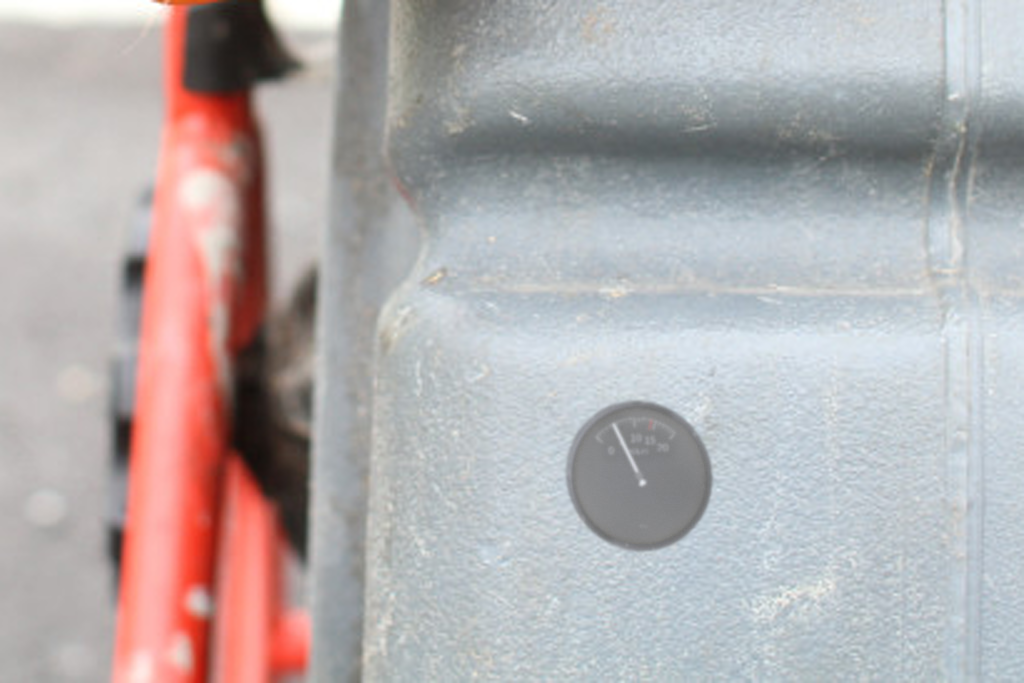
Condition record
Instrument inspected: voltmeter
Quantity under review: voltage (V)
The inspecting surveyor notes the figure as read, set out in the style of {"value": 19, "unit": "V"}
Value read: {"value": 5, "unit": "V"}
